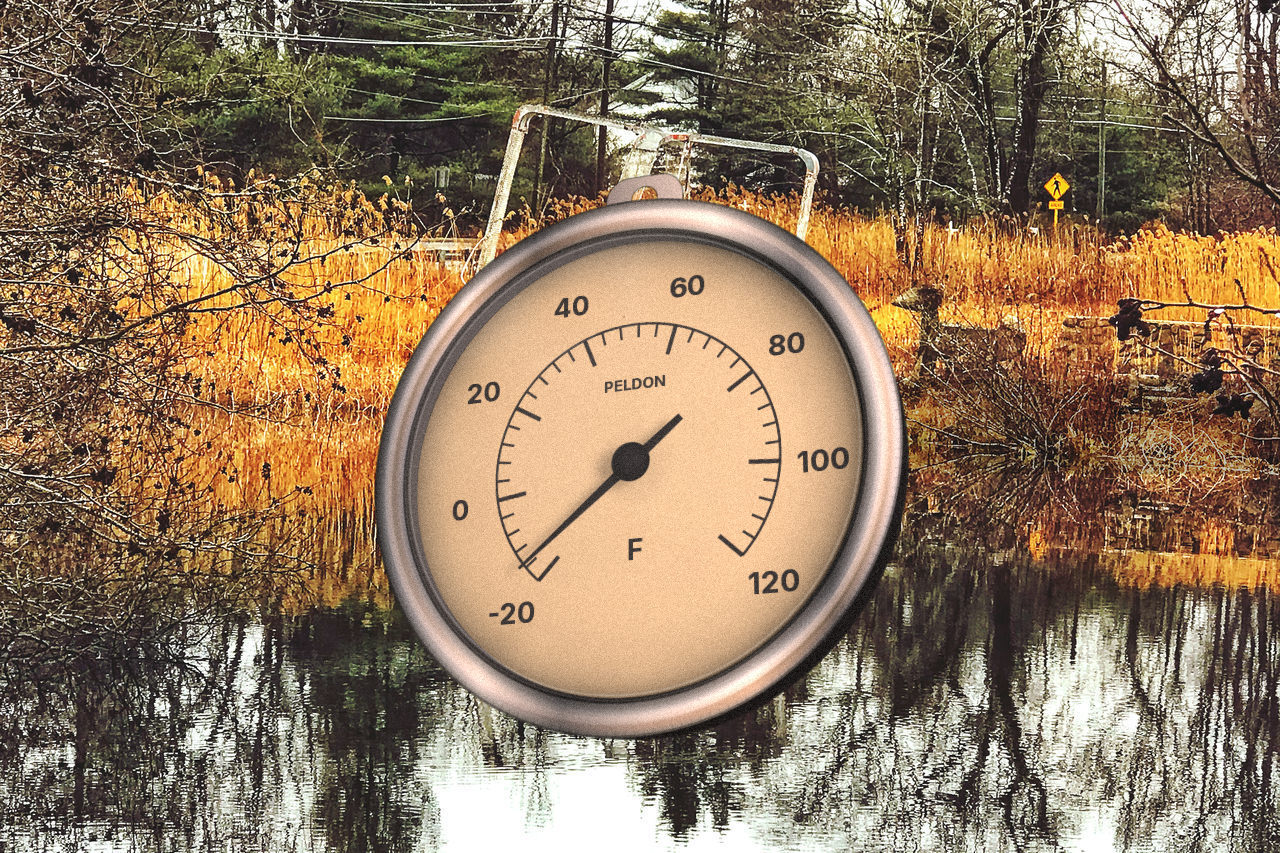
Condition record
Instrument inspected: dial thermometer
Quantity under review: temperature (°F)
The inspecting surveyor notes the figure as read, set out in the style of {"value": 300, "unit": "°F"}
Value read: {"value": -16, "unit": "°F"}
